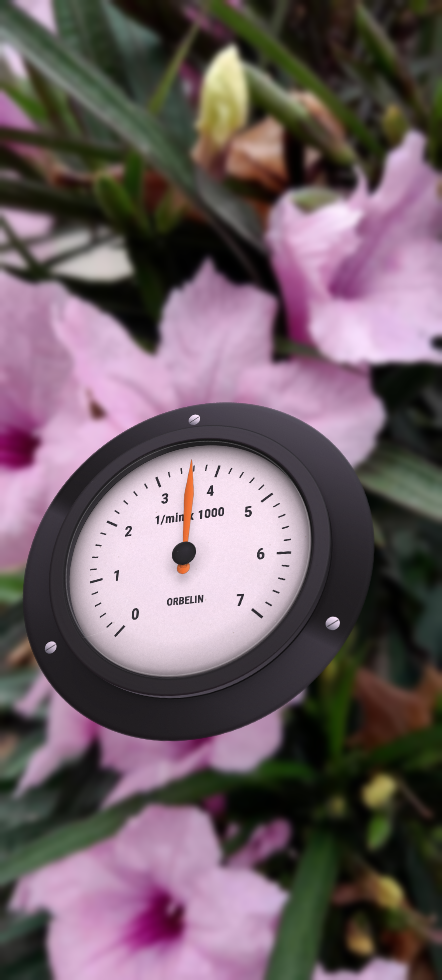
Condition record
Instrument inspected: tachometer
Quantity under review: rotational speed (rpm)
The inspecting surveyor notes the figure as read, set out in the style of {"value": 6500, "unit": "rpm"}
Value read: {"value": 3600, "unit": "rpm"}
